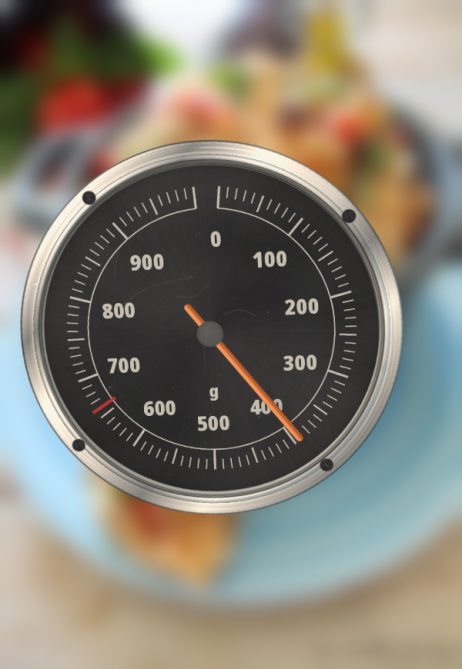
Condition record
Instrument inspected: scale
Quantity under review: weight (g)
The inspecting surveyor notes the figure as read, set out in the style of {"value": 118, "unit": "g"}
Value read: {"value": 390, "unit": "g"}
